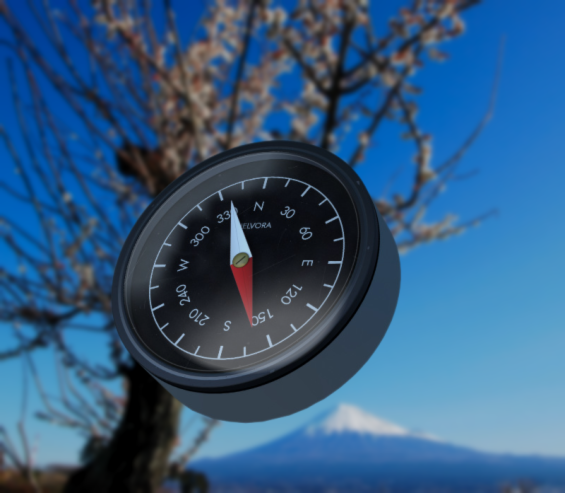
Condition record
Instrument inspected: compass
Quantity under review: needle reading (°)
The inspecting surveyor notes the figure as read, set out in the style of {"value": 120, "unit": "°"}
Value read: {"value": 157.5, "unit": "°"}
